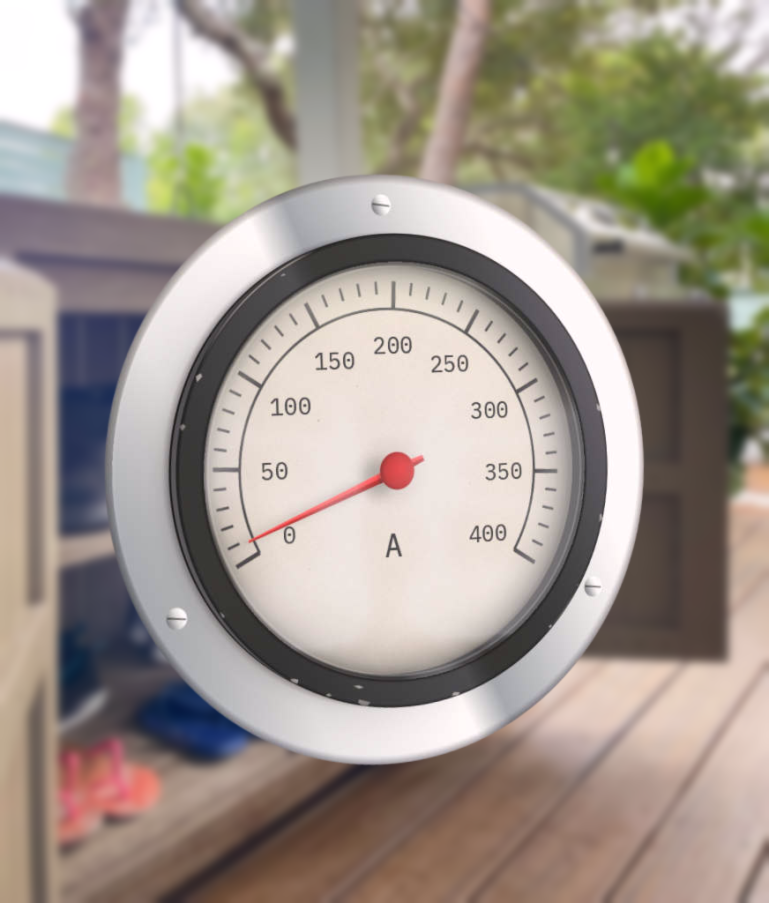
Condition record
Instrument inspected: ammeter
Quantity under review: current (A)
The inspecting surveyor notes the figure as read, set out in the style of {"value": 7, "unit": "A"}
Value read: {"value": 10, "unit": "A"}
